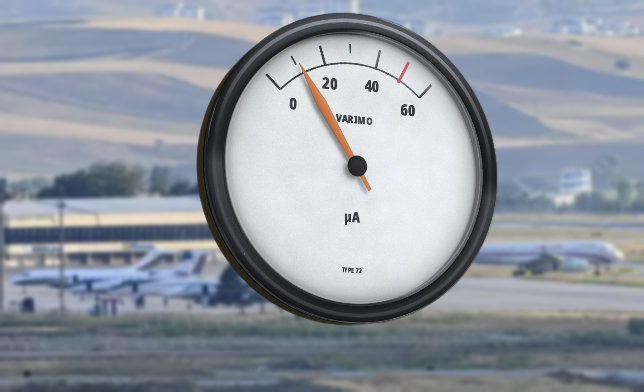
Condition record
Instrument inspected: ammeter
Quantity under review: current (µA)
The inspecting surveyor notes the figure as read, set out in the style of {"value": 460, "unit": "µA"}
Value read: {"value": 10, "unit": "µA"}
